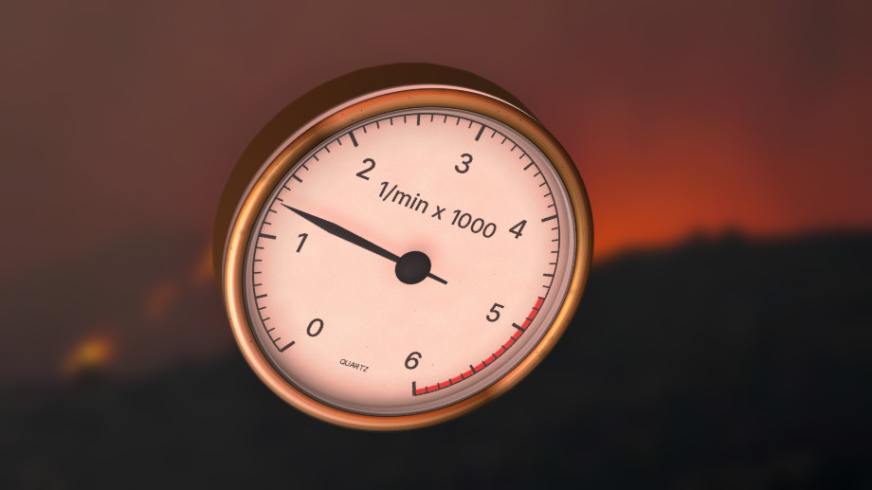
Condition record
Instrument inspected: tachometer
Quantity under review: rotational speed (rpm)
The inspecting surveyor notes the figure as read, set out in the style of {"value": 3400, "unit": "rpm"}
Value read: {"value": 1300, "unit": "rpm"}
